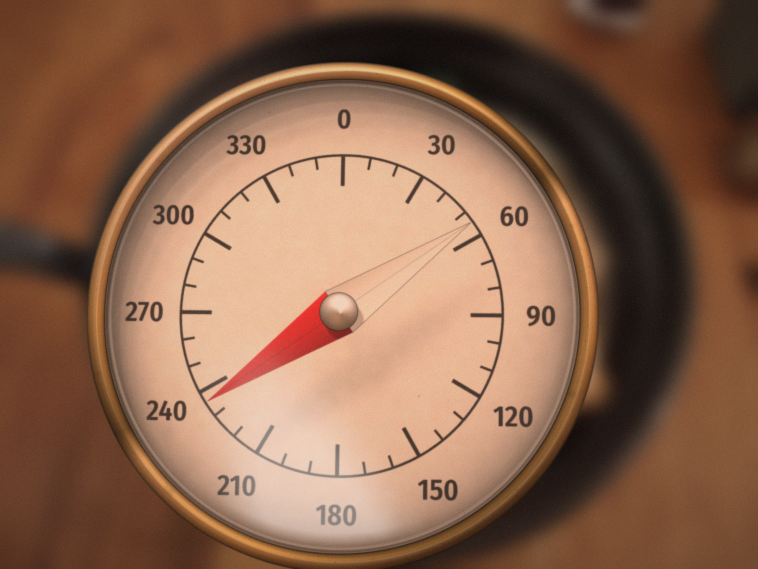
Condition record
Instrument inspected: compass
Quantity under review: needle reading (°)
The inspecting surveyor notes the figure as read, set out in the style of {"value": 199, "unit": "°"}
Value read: {"value": 235, "unit": "°"}
